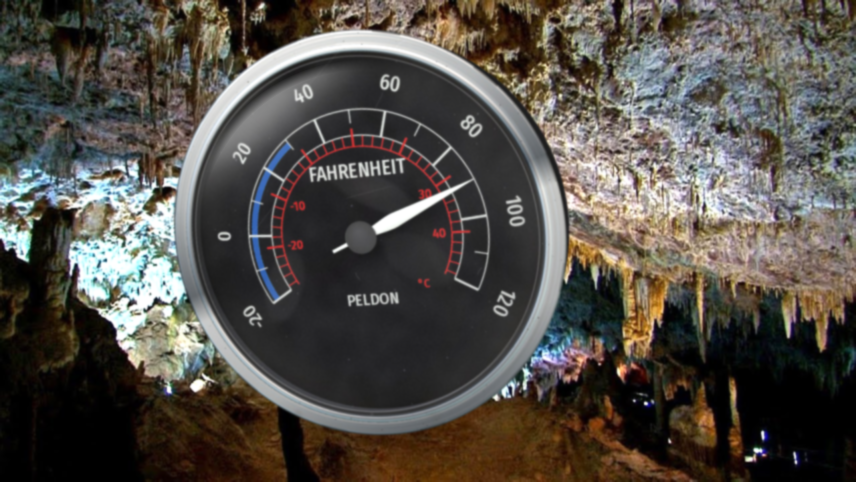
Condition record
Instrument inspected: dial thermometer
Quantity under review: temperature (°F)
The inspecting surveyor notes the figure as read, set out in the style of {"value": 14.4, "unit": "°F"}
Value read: {"value": 90, "unit": "°F"}
